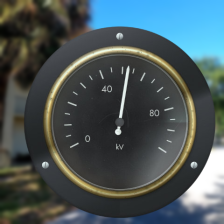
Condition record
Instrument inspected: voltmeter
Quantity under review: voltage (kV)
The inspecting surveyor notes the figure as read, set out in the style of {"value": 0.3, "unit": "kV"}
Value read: {"value": 52.5, "unit": "kV"}
